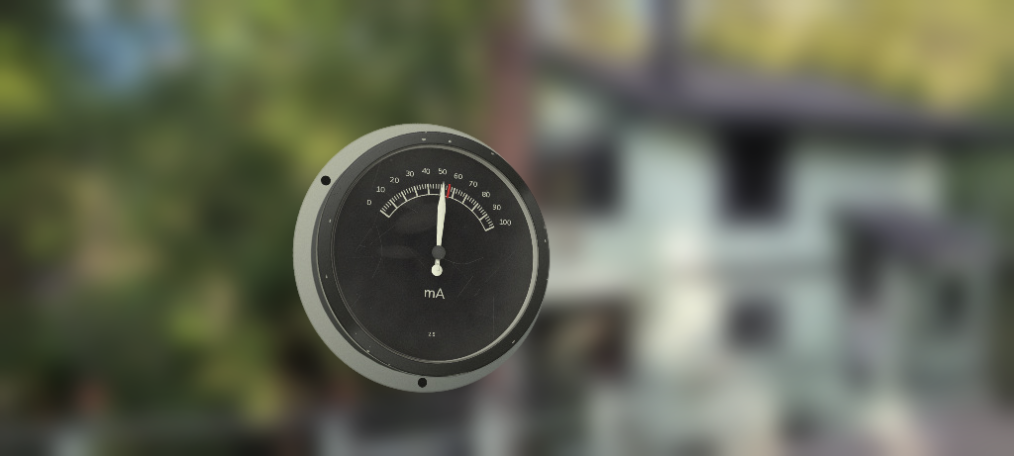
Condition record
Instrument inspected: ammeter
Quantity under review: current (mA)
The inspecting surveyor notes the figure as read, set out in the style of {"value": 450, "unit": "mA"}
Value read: {"value": 50, "unit": "mA"}
